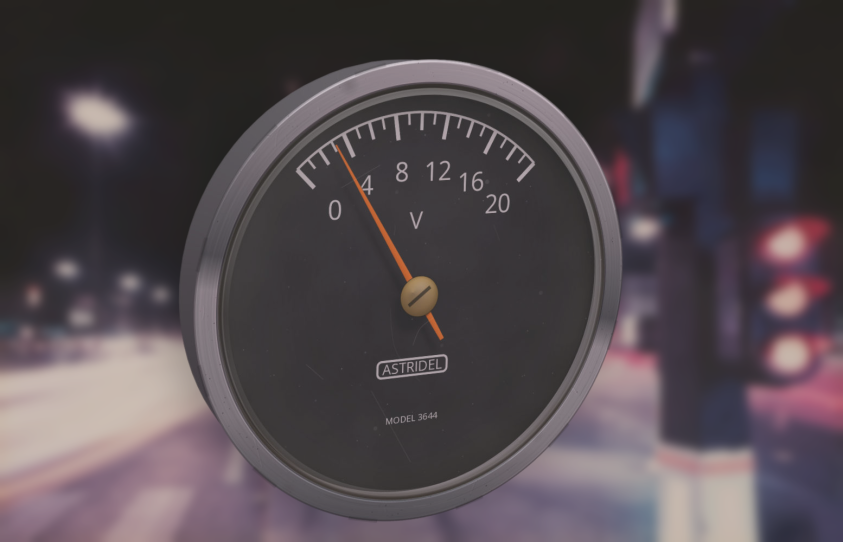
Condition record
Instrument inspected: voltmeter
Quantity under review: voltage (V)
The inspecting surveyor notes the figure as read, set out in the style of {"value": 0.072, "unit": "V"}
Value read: {"value": 3, "unit": "V"}
